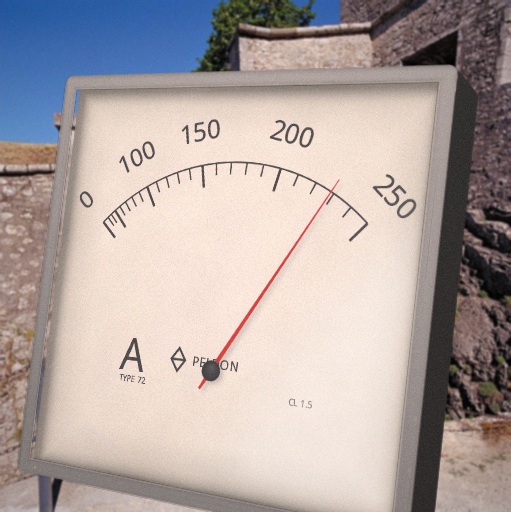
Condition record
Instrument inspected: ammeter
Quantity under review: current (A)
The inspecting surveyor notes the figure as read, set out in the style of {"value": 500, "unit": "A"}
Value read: {"value": 230, "unit": "A"}
